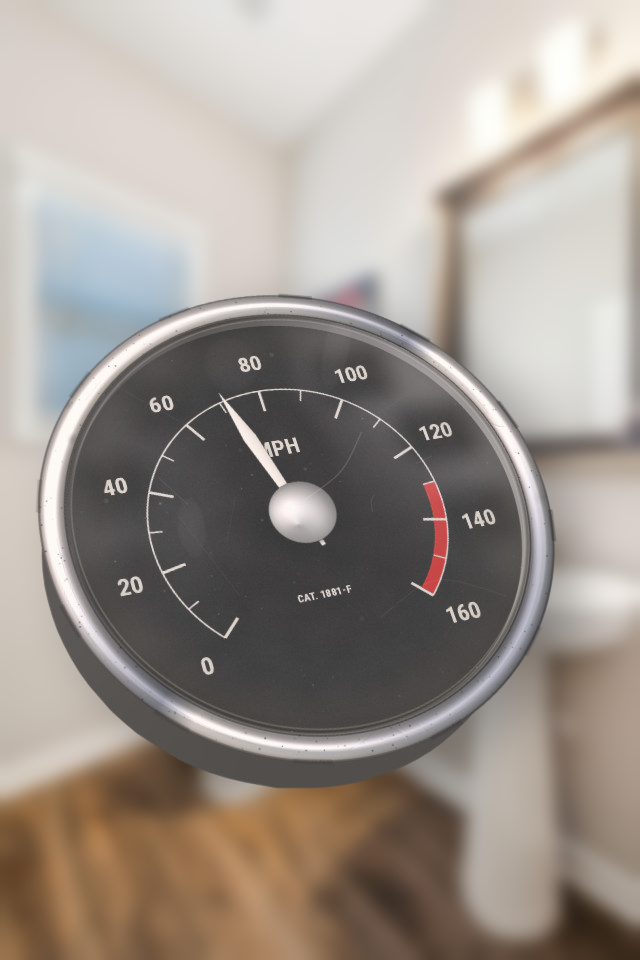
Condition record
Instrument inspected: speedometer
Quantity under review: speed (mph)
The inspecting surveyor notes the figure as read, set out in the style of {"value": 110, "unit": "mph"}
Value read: {"value": 70, "unit": "mph"}
